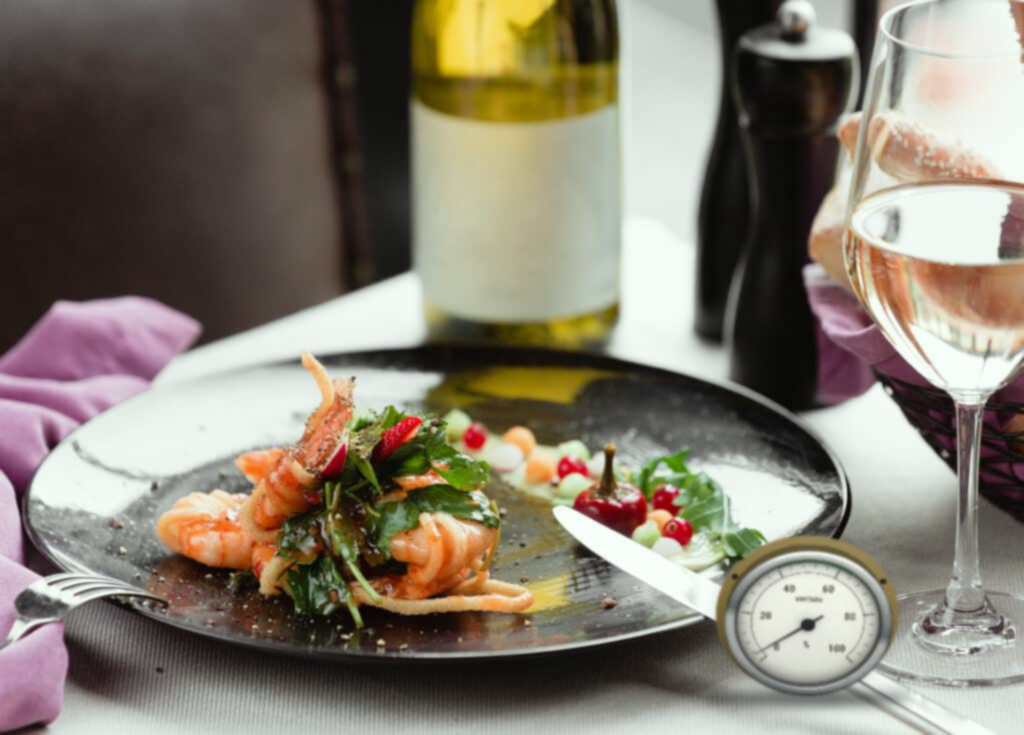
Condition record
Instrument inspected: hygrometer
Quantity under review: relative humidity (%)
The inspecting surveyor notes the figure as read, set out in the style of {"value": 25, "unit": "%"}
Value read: {"value": 4, "unit": "%"}
